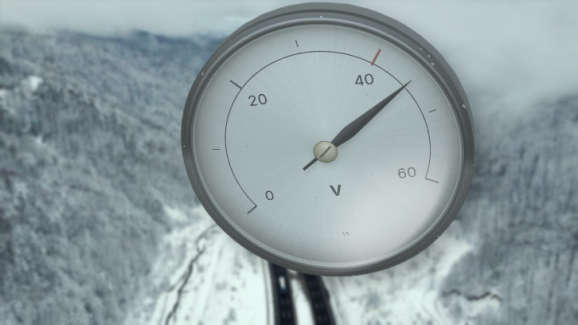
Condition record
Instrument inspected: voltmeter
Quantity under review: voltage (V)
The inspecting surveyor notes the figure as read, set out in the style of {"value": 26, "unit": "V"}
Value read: {"value": 45, "unit": "V"}
